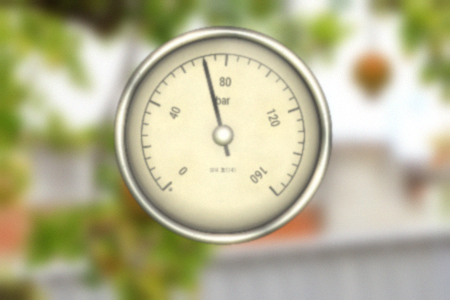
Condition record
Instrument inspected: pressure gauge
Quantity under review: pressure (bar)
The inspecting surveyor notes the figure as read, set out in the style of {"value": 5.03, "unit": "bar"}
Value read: {"value": 70, "unit": "bar"}
